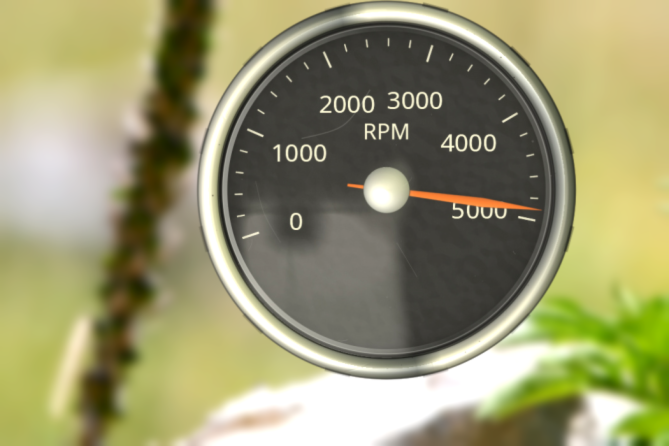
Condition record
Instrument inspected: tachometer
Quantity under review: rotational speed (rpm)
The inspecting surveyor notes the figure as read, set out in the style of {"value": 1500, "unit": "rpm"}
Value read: {"value": 4900, "unit": "rpm"}
